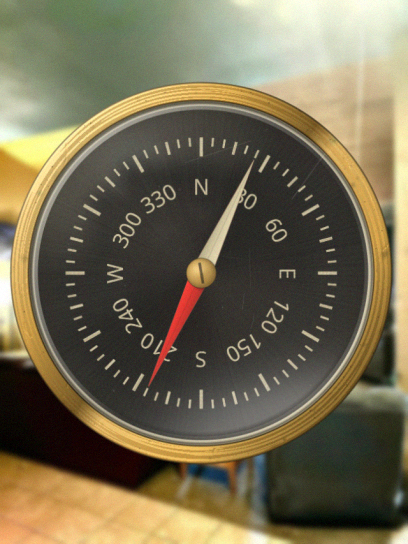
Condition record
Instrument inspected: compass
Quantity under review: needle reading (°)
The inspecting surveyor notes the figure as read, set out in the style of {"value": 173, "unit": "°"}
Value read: {"value": 205, "unit": "°"}
